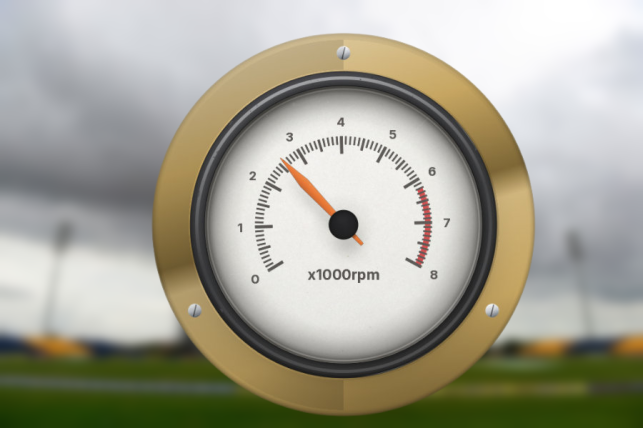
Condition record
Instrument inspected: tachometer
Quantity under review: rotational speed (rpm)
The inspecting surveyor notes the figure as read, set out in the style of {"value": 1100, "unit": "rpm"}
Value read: {"value": 2600, "unit": "rpm"}
